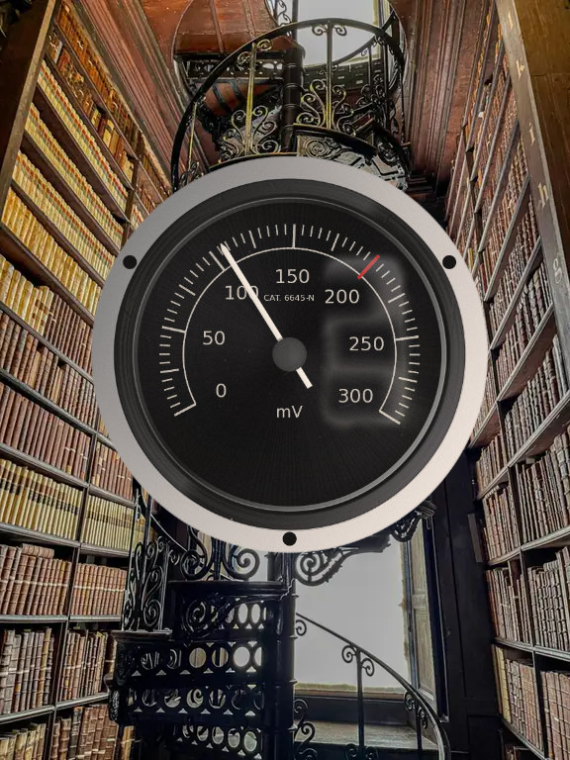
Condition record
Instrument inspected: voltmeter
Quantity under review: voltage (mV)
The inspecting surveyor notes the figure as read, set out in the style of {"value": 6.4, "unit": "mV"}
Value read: {"value": 107.5, "unit": "mV"}
